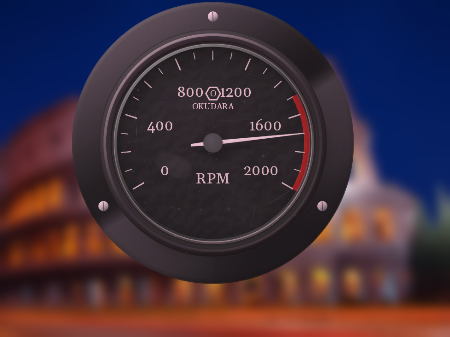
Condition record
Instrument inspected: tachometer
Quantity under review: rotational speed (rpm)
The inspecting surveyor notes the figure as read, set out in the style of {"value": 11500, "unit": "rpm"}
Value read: {"value": 1700, "unit": "rpm"}
